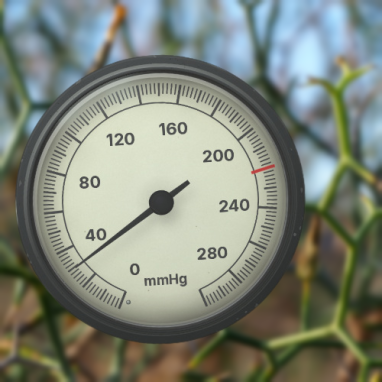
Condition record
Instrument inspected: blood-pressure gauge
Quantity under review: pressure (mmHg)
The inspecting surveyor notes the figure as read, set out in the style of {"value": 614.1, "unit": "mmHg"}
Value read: {"value": 30, "unit": "mmHg"}
